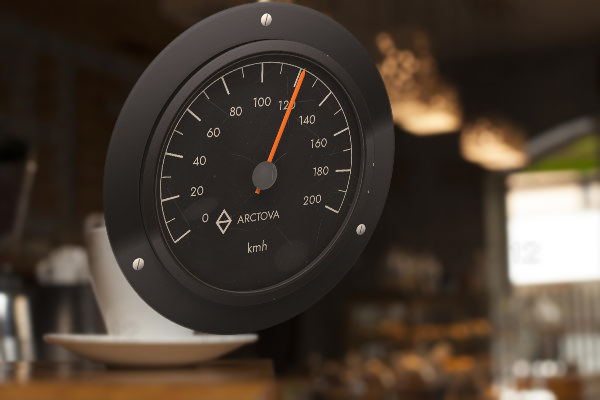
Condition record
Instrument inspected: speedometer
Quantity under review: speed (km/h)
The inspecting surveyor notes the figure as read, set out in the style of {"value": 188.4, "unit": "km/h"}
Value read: {"value": 120, "unit": "km/h"}
